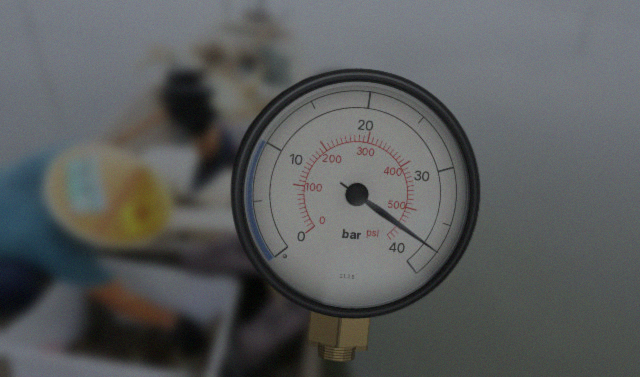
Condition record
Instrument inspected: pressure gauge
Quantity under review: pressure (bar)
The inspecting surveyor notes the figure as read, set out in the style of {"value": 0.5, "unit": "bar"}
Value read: {"value": 37.5, "unit": "bar"}
